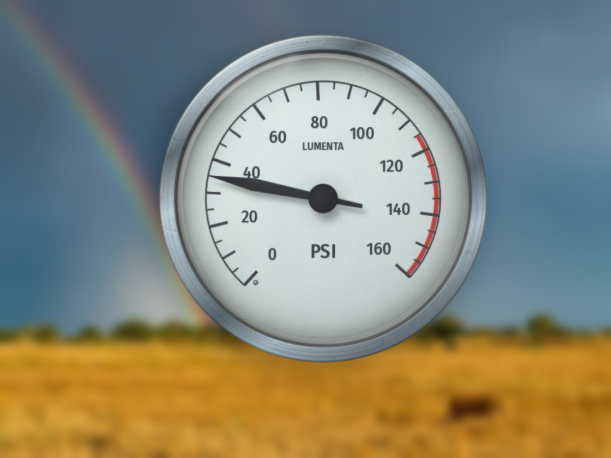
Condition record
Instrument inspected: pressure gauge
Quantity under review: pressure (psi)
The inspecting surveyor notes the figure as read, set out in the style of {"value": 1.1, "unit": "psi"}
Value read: {"value": 35, "unit": "psi"}
